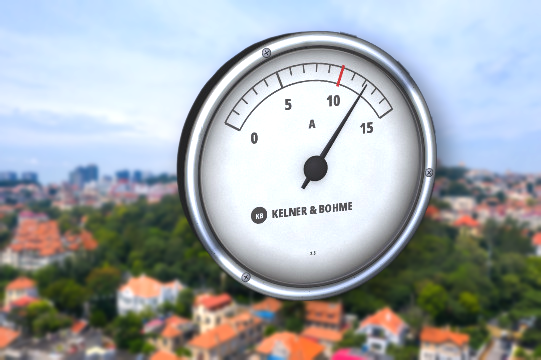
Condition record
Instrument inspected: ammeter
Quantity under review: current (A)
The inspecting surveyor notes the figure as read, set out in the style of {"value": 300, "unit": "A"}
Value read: {"value": 12, "unit": "A"}
